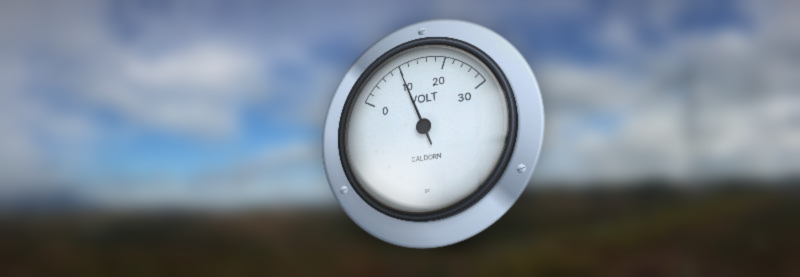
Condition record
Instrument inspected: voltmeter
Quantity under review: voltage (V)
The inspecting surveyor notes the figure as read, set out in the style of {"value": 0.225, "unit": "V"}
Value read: {"value": 10, "unit": "V"}
